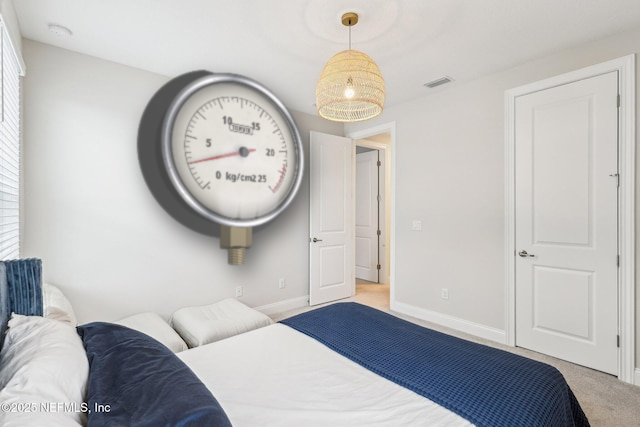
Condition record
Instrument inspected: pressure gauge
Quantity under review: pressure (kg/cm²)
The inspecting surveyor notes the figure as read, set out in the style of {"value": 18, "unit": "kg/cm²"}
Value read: {"value": 2.5, "unit": "kg/cm²"}
